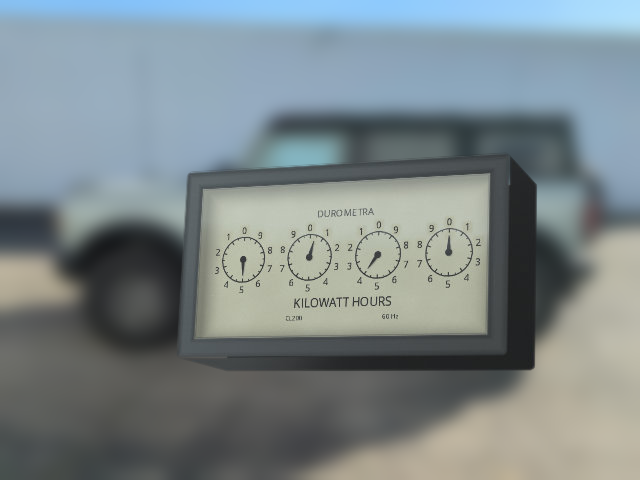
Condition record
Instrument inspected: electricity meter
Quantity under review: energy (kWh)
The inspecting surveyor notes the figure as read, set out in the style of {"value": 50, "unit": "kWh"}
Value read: {"value": 5040, "unit": "kWh"}
